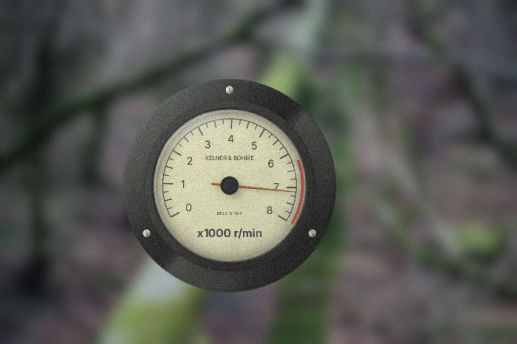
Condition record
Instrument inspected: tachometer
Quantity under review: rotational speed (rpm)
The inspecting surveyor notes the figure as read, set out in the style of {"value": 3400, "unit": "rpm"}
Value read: {"value": 7125, "unit": "rpm"}
